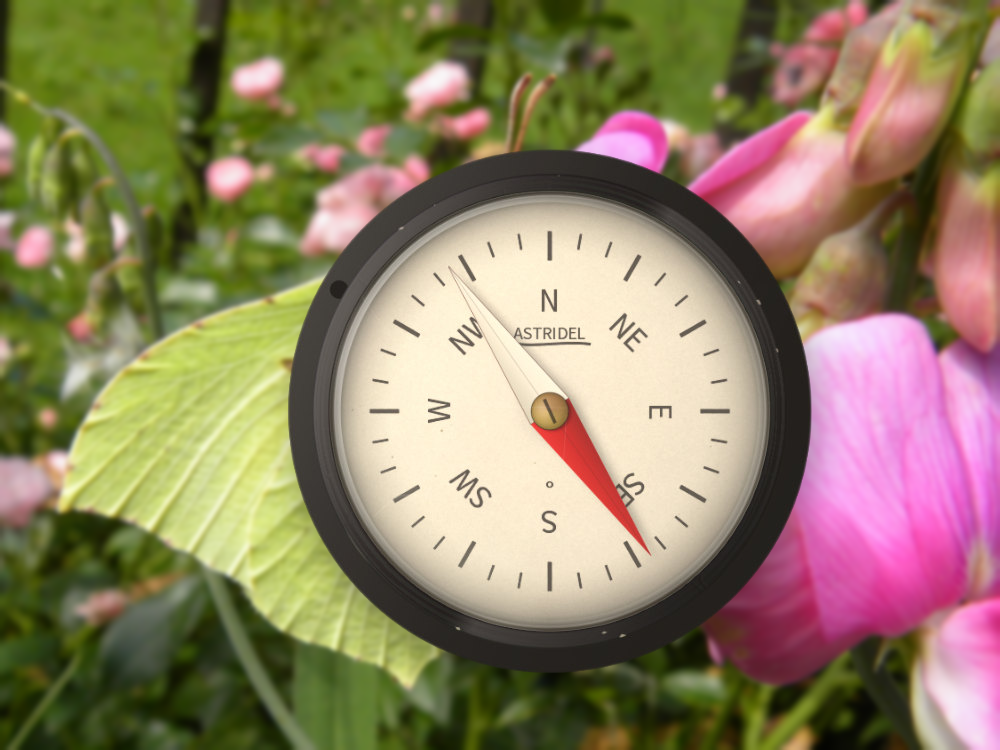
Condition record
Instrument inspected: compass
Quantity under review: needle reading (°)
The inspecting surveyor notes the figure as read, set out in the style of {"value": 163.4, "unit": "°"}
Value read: {"value": 145, "unit": "°"}
